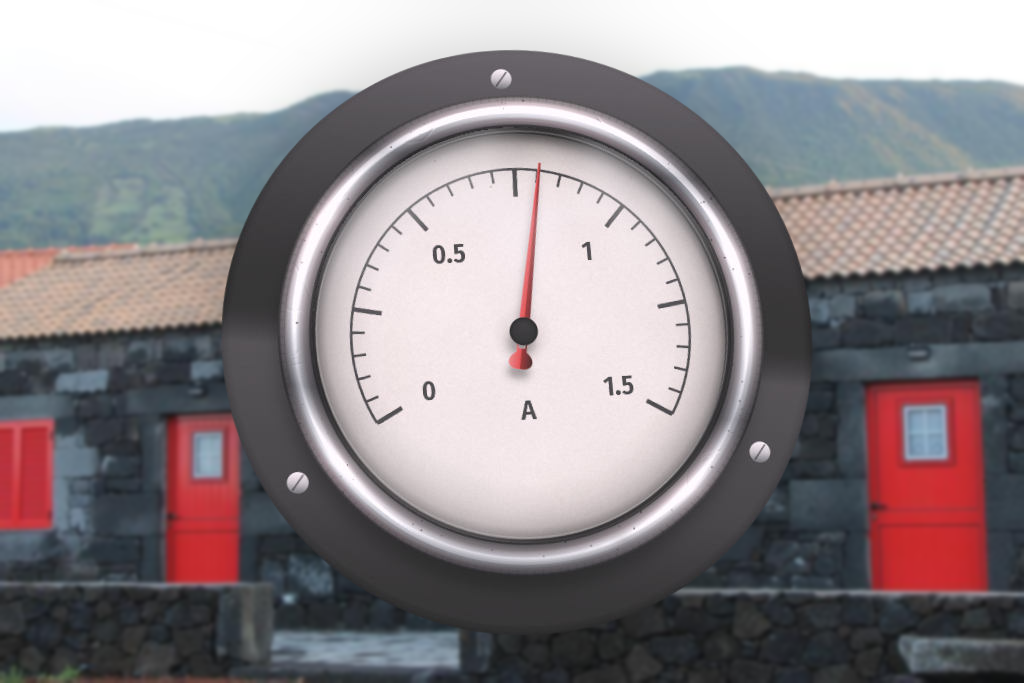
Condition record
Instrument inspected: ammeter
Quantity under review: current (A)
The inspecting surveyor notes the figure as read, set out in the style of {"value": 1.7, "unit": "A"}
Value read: {"value": 0.8, "unit": "A"}
